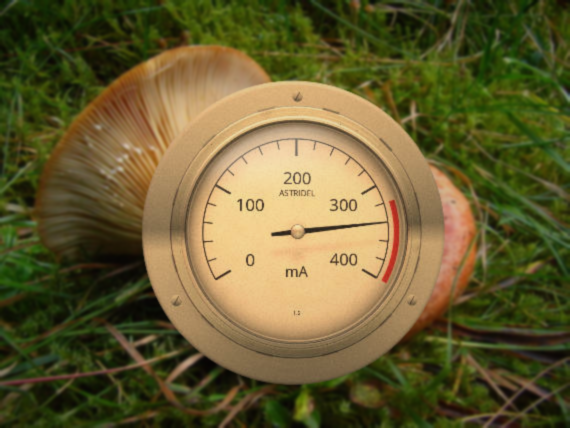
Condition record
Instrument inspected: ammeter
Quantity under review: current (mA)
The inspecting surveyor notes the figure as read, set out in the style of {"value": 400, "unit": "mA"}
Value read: {"value": 340, "unit": "mA"}
